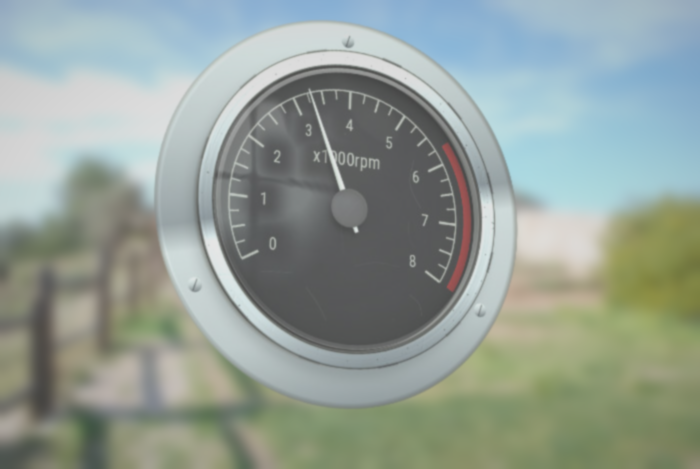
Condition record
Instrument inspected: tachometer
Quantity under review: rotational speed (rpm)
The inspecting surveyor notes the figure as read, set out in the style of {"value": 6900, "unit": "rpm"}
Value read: {"value": 3250, "unit": "rpm"}
